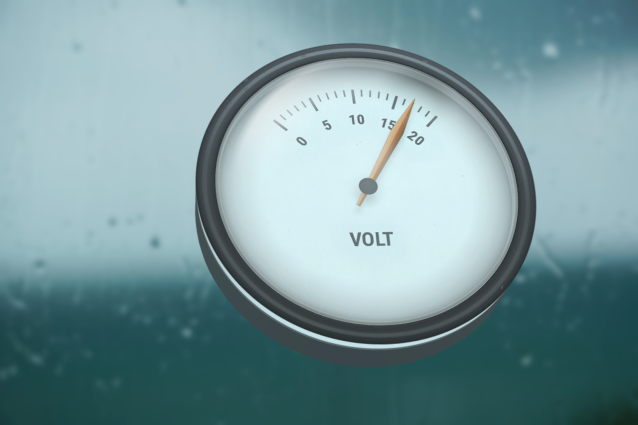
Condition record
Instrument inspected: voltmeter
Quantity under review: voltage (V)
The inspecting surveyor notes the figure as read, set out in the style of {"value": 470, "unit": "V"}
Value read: {"value": 17, "unit": "V"}
